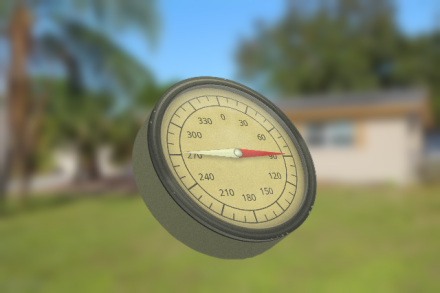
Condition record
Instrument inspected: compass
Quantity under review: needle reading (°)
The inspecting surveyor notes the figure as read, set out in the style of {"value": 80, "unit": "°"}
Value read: {"value": 90, "unit": "°"}
